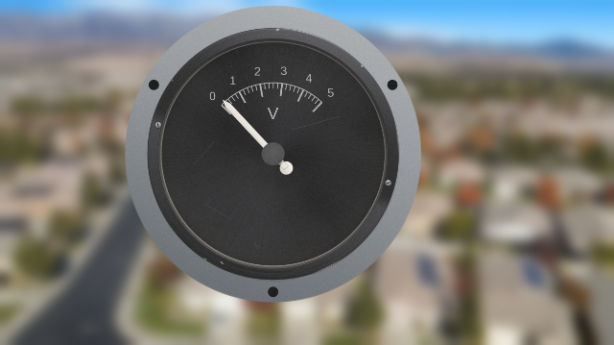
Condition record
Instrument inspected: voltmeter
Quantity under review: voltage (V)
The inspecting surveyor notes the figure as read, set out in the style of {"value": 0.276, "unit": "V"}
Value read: {"value": 0.2, "unit": "V"}
